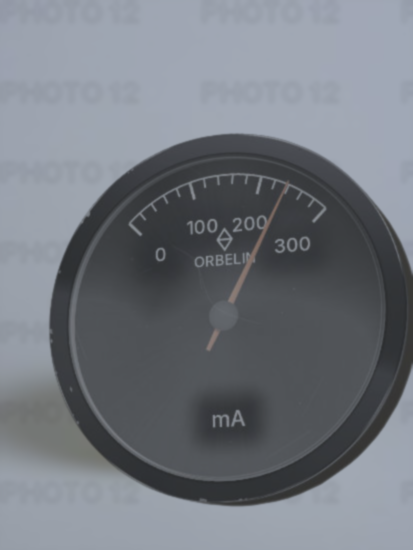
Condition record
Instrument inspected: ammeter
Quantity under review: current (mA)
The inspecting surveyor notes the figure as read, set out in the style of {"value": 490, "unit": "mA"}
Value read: {"value": 240, "unit": "mA"}
